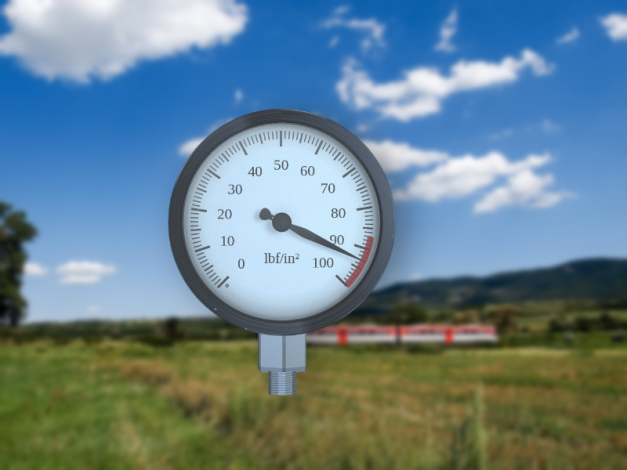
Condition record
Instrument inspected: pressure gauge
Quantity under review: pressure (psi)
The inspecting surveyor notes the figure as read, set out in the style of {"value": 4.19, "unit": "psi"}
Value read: {"value": 93, "unit": "psi"}
